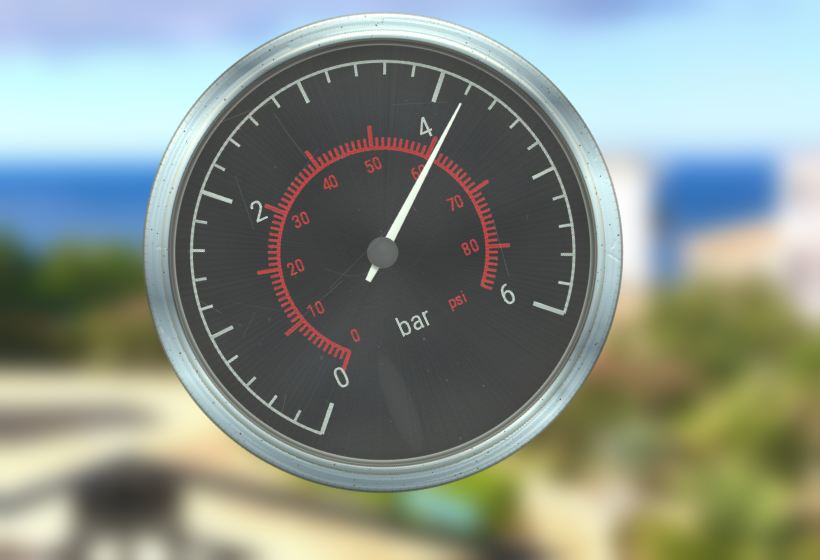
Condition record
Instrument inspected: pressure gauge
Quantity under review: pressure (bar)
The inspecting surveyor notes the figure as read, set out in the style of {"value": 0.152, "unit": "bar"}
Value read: {"value": 4.2, "unit": "bar"}
